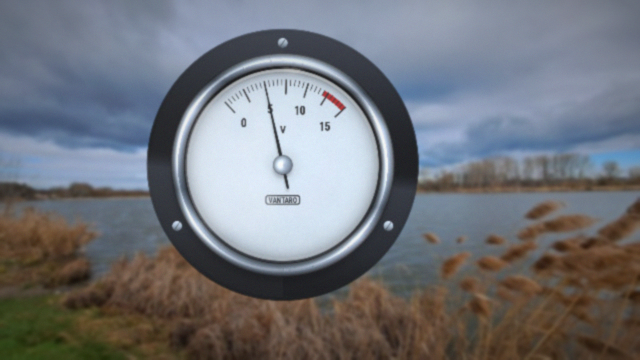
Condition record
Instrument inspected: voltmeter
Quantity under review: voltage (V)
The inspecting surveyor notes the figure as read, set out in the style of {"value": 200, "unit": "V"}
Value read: {"value": 5, "unit": "V"}
